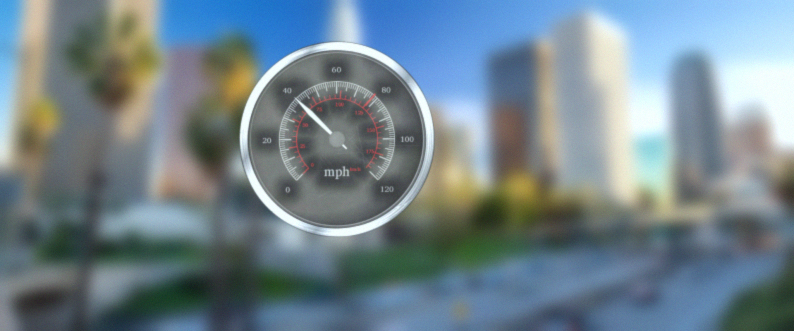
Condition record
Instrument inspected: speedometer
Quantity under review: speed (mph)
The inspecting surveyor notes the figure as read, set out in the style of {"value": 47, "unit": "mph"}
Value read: {"value": 40, "unit": "mph"}
